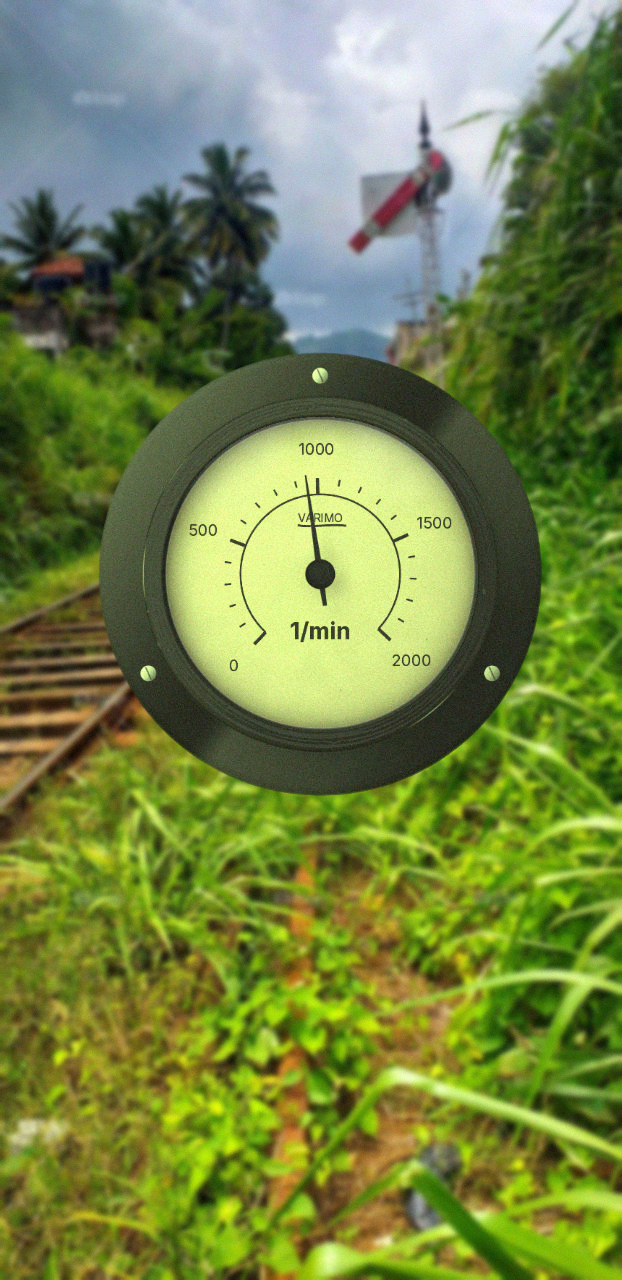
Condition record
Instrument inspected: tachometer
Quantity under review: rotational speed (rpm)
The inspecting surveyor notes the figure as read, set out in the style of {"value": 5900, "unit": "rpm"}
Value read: {"value": 950, "unit": "rpm"}
